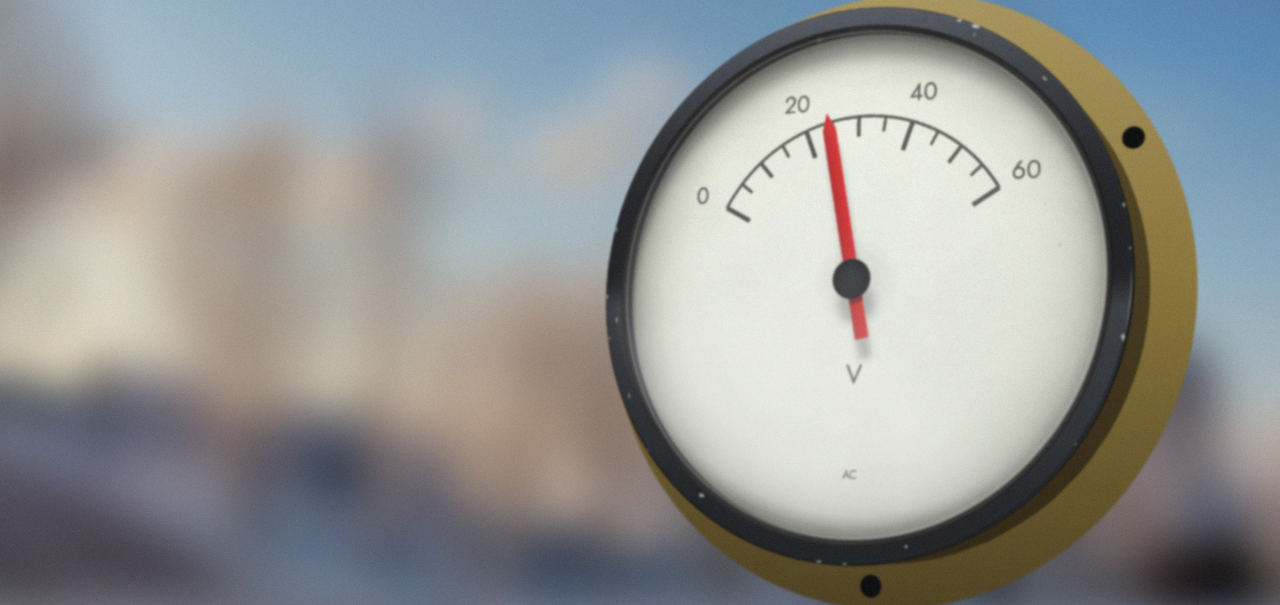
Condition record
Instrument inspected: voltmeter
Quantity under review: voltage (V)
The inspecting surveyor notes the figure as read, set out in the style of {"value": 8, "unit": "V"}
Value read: {"value": 25, "unit": "V"}
